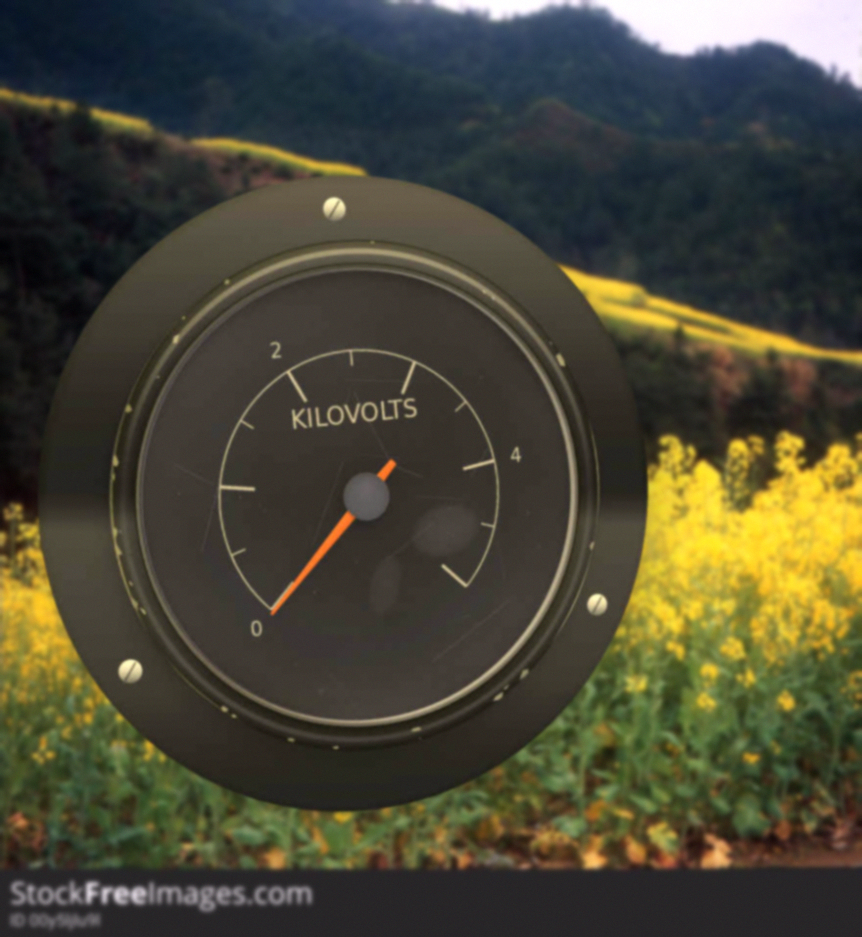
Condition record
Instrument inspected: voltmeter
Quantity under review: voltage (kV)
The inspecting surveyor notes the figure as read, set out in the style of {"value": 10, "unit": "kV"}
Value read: {"value": 0, "unit": "kV"}
